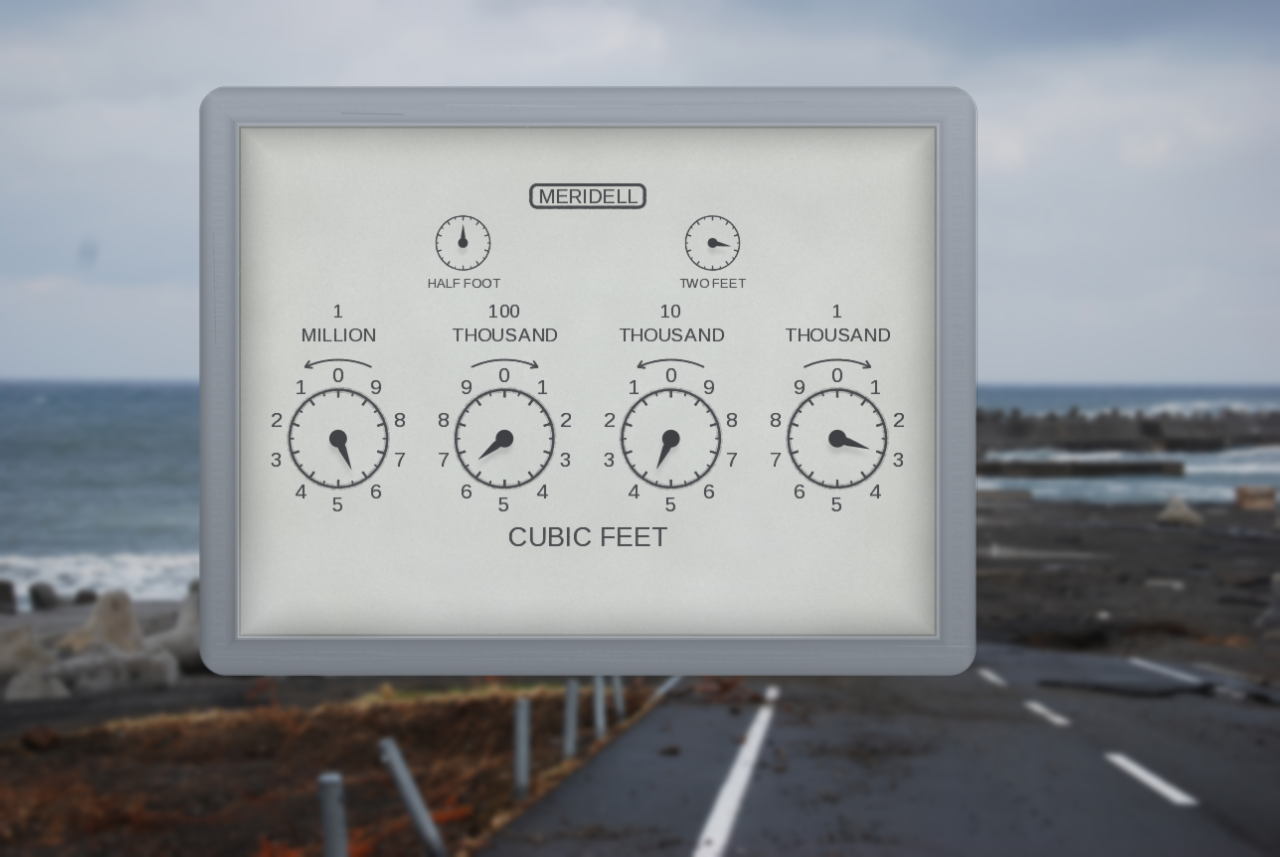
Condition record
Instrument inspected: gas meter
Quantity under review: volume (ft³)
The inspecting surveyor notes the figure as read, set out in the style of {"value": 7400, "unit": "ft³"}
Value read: {"value": 564300, "unit": "ft³"}
